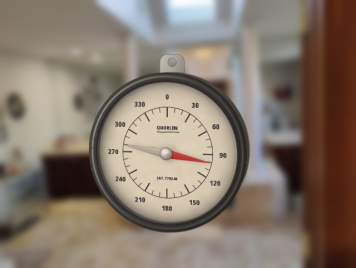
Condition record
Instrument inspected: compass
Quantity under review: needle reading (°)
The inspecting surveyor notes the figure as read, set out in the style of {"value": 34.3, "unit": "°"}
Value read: {"value": 100, "unit": "°"}
